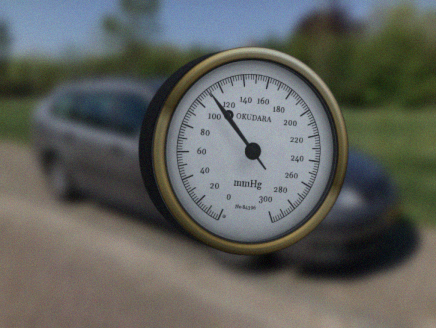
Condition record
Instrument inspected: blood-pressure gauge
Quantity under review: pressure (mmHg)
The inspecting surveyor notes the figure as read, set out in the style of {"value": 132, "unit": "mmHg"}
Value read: {"value": 110, "unit": "mmHg"}
